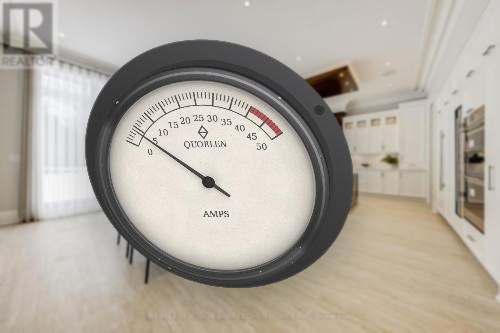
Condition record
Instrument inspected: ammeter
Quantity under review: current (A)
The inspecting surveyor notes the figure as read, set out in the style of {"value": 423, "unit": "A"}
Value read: {"value": 5, "unit": "A"}
